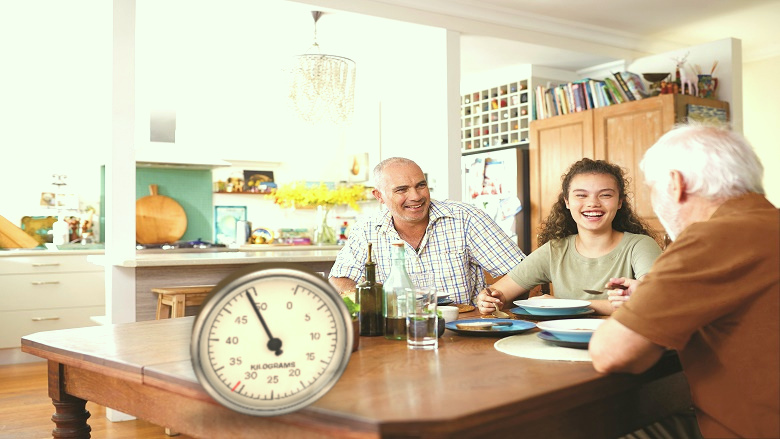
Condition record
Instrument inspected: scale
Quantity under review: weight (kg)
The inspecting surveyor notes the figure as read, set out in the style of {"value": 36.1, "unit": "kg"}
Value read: {"value": 49, "unit": "kg"}
